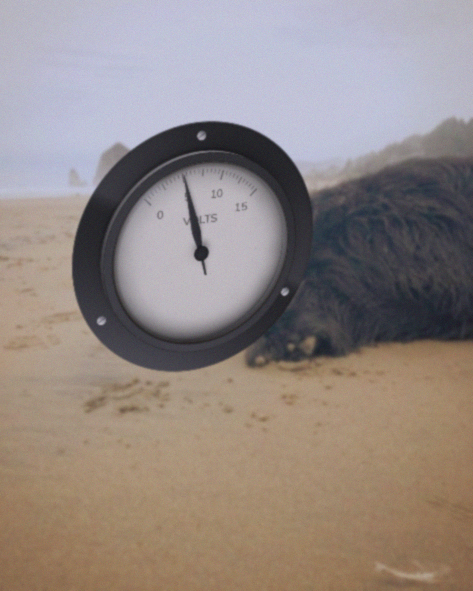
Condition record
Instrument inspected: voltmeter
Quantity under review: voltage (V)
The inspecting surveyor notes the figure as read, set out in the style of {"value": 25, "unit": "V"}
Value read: {"value": 5, "unit": "V"}
